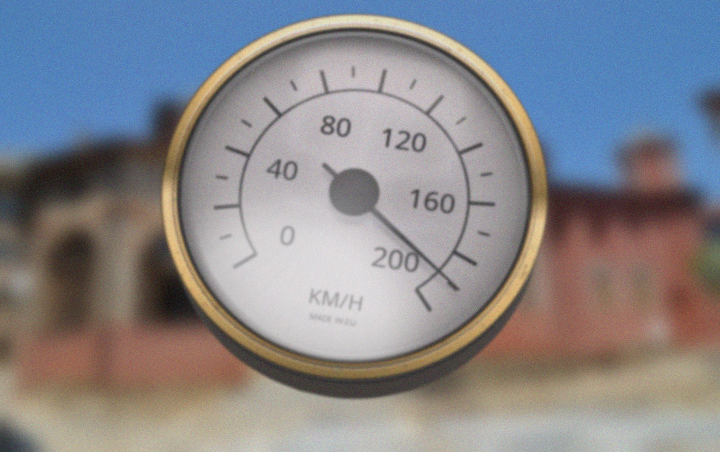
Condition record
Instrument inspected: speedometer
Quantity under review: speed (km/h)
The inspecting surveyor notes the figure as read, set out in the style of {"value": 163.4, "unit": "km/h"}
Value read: {"value": 190, "unit": "km/h"}
